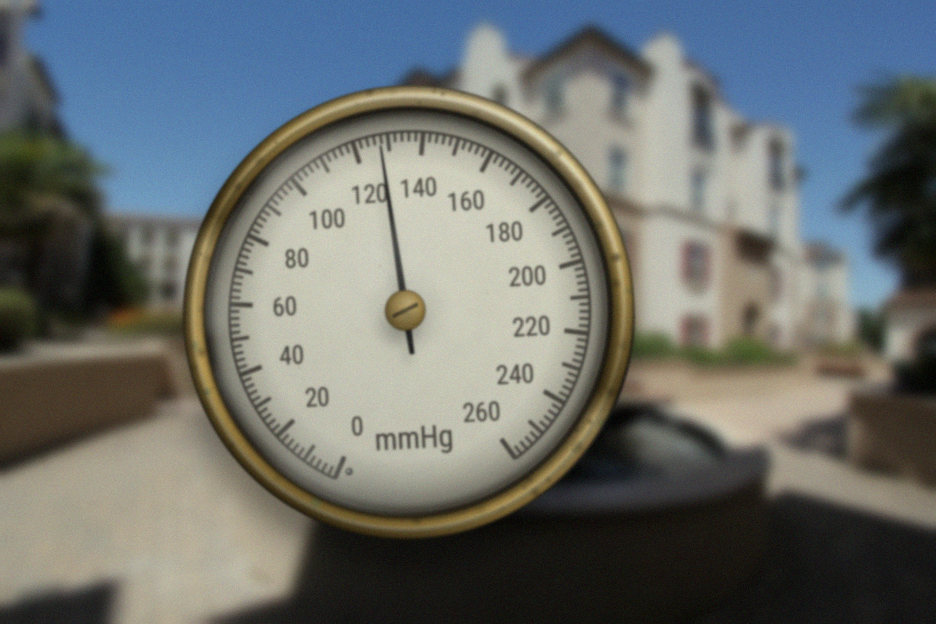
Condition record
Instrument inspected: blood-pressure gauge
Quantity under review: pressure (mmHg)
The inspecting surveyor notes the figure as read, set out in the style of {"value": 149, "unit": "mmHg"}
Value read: {"value": 128, "unit": "mmHg"}
